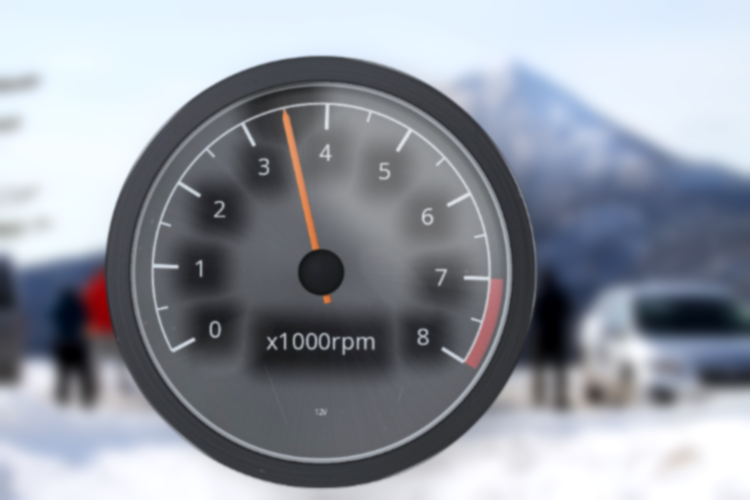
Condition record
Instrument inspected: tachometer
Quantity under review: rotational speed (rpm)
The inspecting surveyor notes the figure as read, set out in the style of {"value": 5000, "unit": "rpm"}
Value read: {"value": 3500, "unit": "rpm"}
